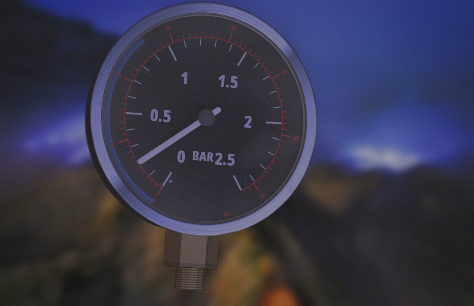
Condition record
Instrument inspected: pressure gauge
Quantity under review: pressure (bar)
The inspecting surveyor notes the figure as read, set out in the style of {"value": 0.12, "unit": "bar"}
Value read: {"value": 0.2, "unit": "bar"}
